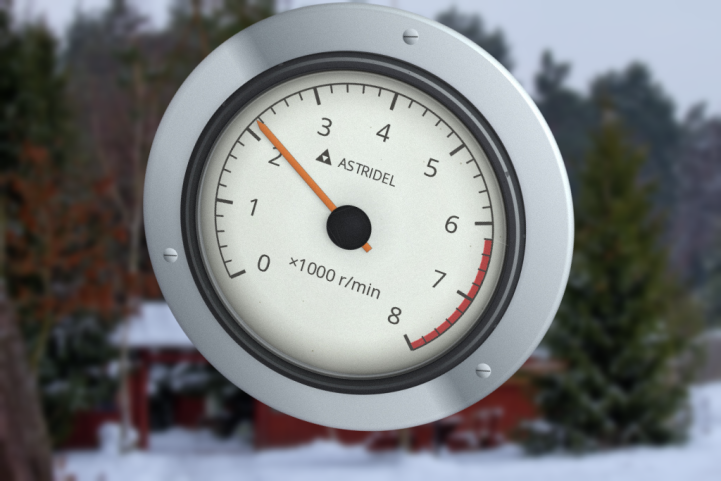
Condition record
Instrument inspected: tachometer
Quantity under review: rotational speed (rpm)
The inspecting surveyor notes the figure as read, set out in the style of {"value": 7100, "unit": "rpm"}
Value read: {"value": 2200, "unit": "rpm"}
